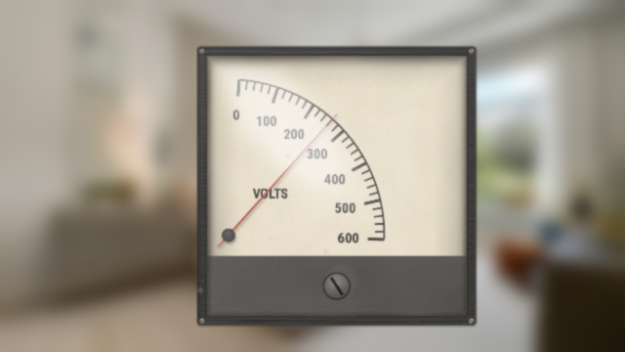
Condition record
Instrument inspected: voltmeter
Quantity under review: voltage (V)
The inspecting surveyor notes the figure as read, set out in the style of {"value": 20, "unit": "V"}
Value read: {"value": 260, "unit": "V"}
